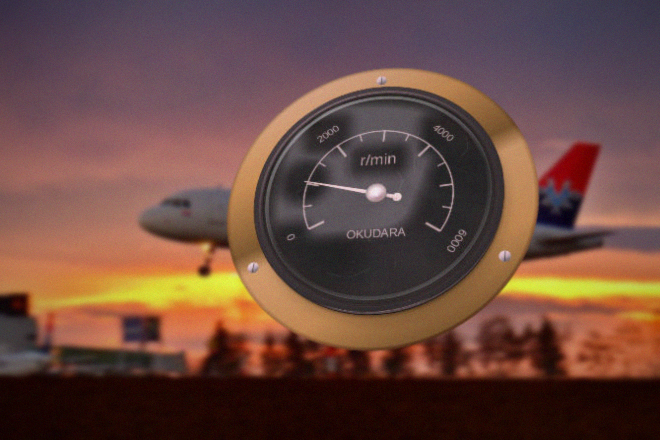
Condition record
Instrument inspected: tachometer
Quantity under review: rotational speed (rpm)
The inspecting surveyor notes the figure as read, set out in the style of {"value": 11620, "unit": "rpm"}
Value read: {"value": 1000, "unit": "rpm"}
